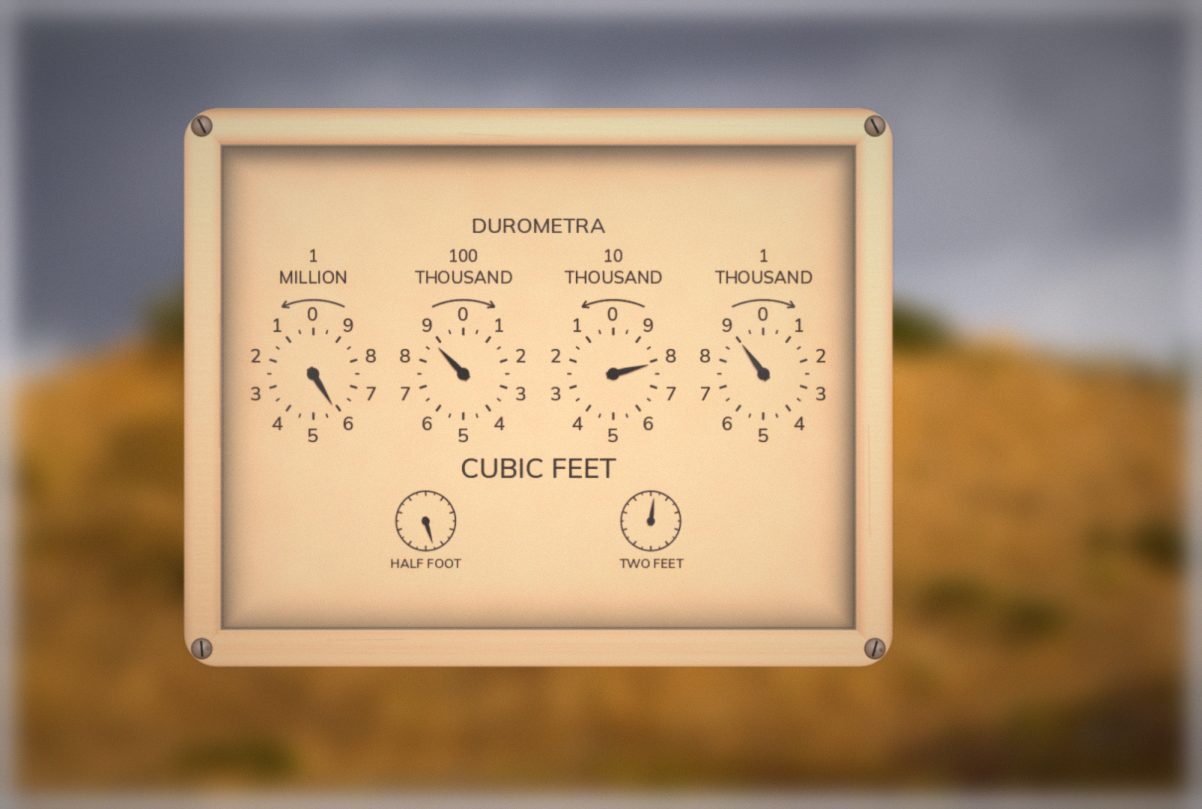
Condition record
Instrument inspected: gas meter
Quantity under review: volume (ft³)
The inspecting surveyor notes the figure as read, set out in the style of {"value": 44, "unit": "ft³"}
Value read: {"value": 587900, "unit": "ft³"}
